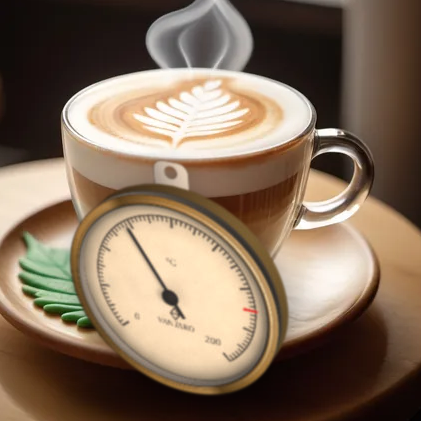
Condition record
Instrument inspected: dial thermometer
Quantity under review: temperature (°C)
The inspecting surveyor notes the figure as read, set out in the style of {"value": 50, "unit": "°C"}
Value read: {"value": 75, "unit": "°C"}
